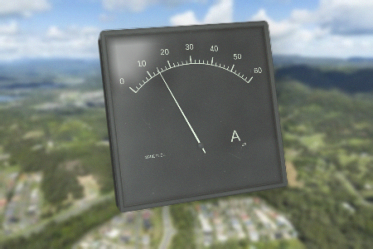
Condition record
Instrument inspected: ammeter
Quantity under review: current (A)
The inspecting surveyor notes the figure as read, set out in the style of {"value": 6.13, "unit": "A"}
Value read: {"value": 14, "unit": "A"}
